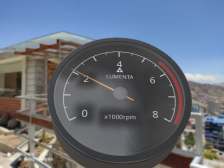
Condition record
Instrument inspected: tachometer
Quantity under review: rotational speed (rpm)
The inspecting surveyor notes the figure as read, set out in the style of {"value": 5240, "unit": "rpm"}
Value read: {"value": 2000, "unit": "rpm"}
